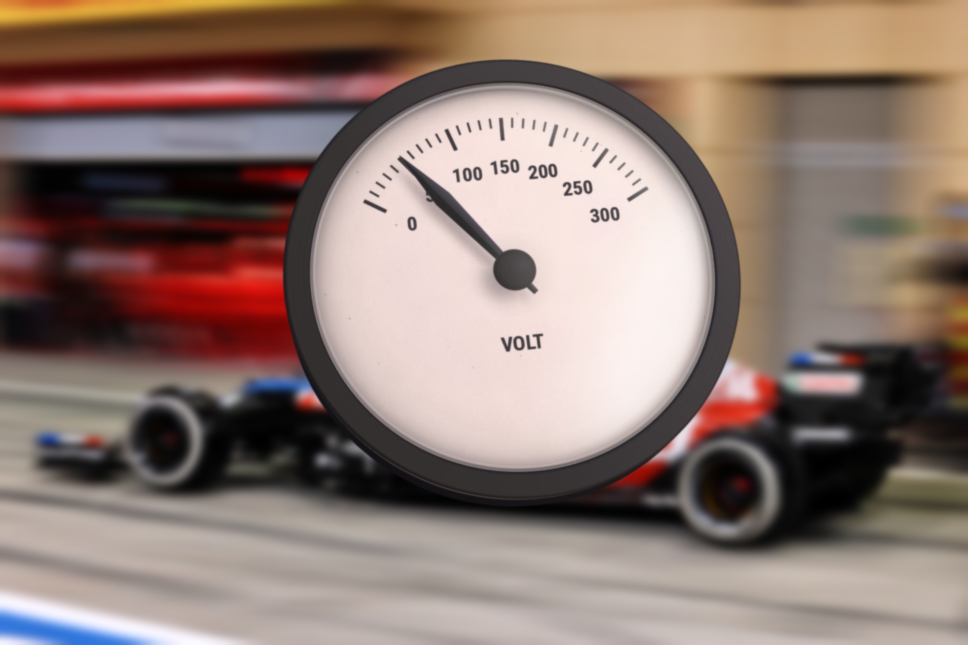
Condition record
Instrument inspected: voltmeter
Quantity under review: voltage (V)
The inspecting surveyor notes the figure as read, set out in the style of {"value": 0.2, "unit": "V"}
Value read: {"value": 50, "unit": "V"}
